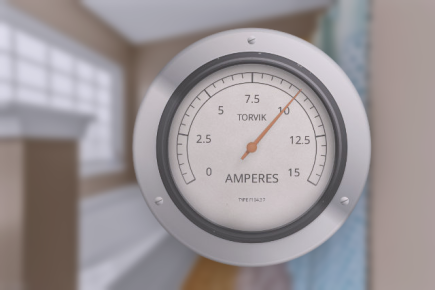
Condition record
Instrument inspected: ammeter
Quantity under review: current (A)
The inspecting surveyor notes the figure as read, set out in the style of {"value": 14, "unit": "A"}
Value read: {"value": 10, "unit": "A"}
